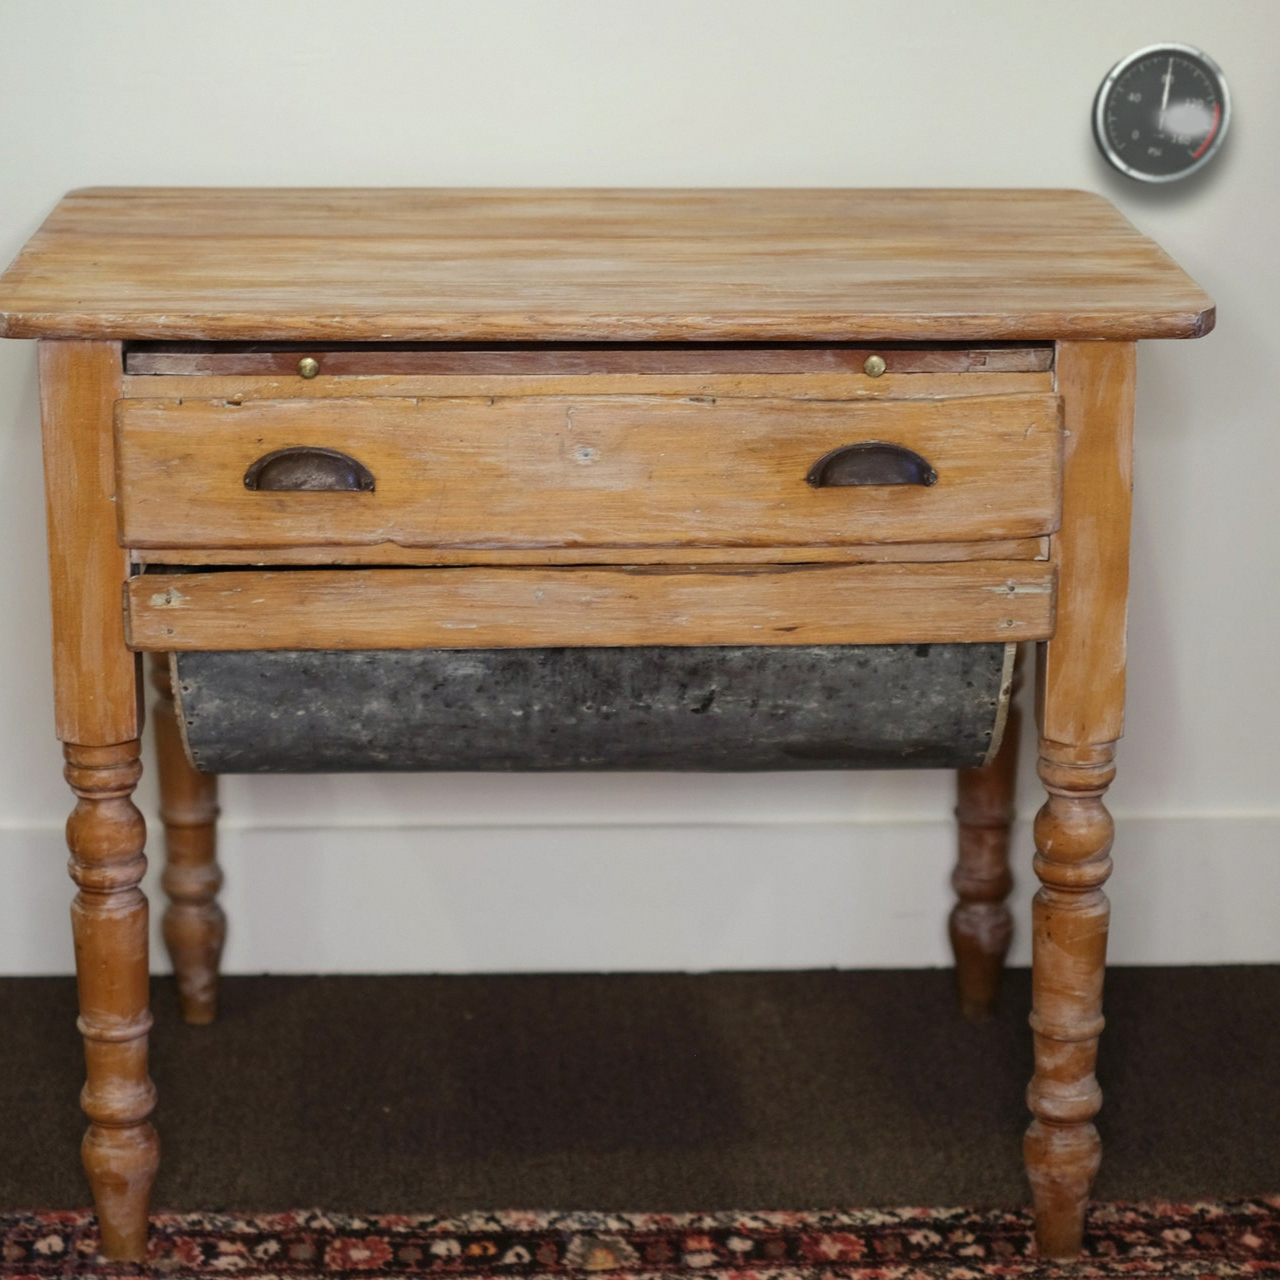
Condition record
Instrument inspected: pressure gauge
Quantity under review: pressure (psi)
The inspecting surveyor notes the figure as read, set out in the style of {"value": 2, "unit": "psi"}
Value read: {"value": 80, "unit": "psi"}
